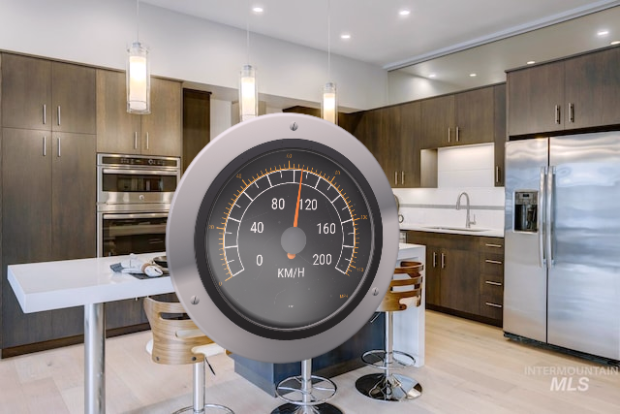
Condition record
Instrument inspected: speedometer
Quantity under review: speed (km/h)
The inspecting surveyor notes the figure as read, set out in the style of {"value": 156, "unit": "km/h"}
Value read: {"value": 105, "unit": "km/h"}
